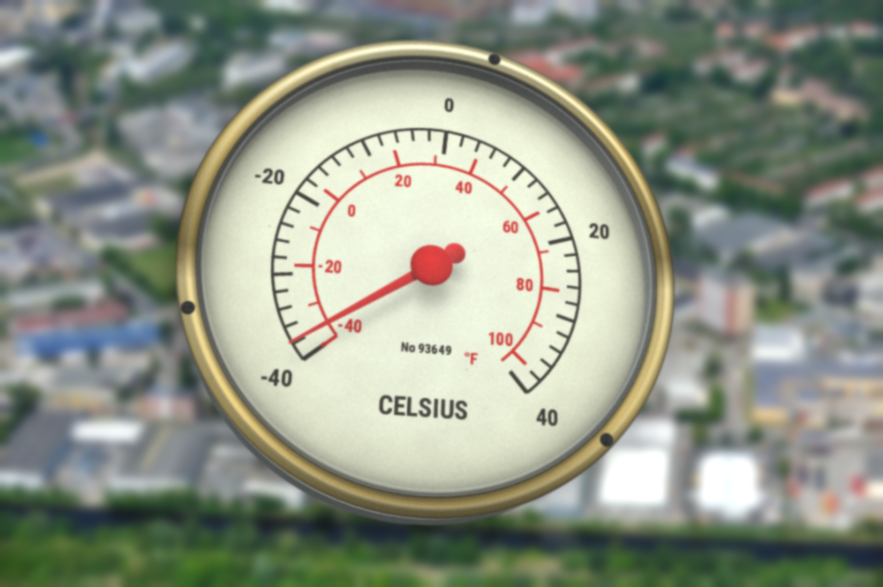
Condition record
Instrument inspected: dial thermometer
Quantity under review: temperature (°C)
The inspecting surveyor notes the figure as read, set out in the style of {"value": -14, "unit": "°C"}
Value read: {"value": -38, "unit": "°C"}
